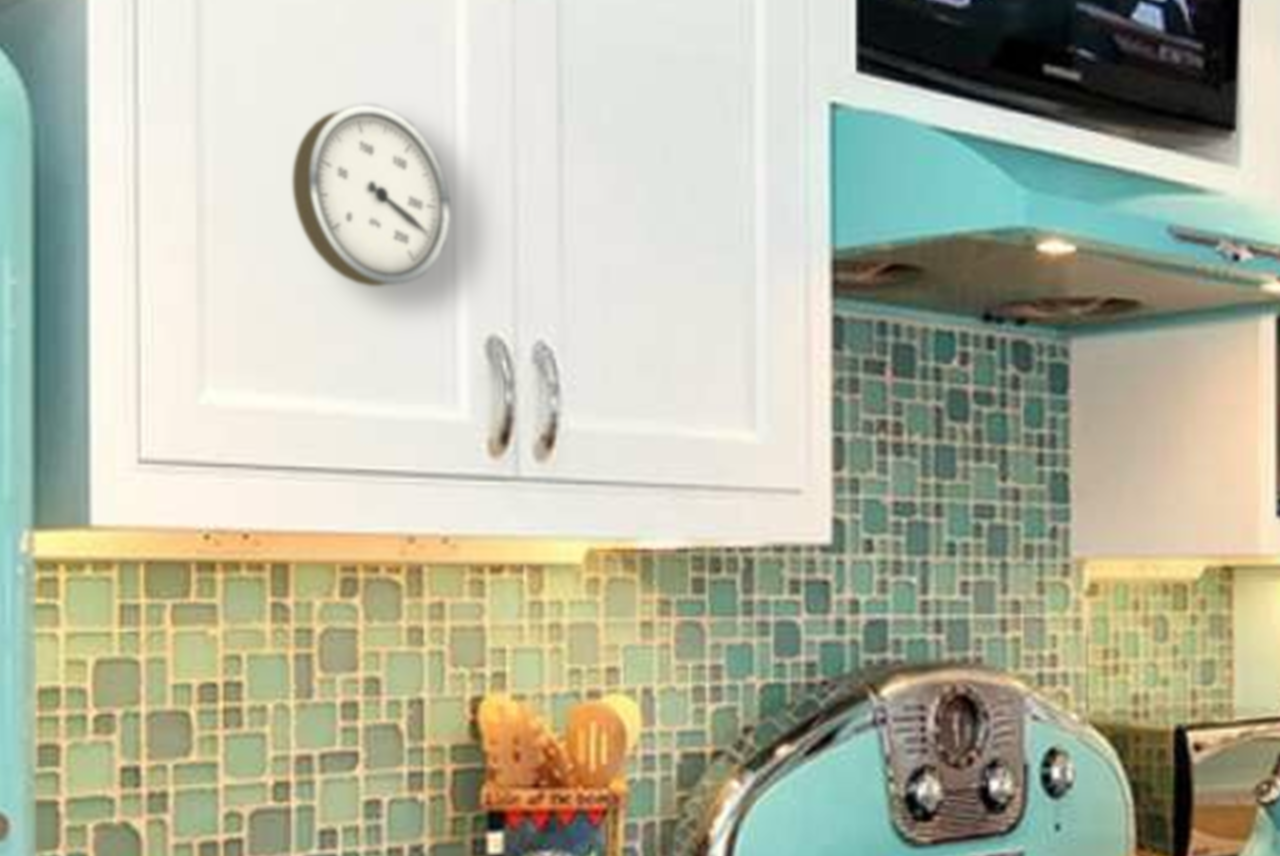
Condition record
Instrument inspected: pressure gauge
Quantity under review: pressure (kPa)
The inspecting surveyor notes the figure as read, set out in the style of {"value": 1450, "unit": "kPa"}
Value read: {"value": 225, "unit": "kPa"}
